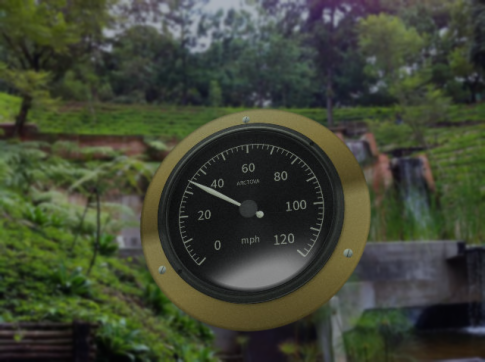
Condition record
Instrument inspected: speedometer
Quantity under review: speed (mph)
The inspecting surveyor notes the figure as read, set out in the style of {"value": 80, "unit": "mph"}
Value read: {"value": 34, "unit": "mph"}
